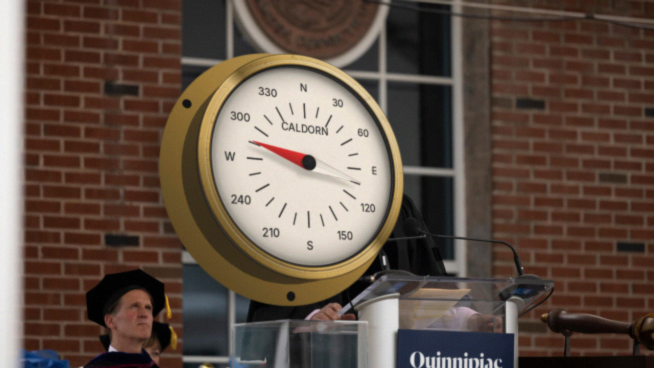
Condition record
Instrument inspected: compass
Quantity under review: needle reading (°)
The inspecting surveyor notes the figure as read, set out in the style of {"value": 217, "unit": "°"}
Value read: {"value": 285, "unit": "°"}
